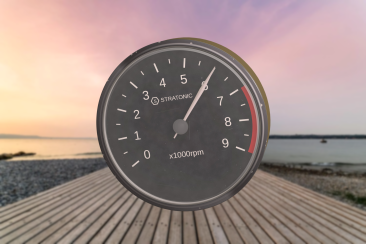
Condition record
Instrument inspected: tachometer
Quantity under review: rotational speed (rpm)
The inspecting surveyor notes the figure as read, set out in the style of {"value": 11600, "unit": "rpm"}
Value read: {"value": 6000, "unit": "rpm"}
